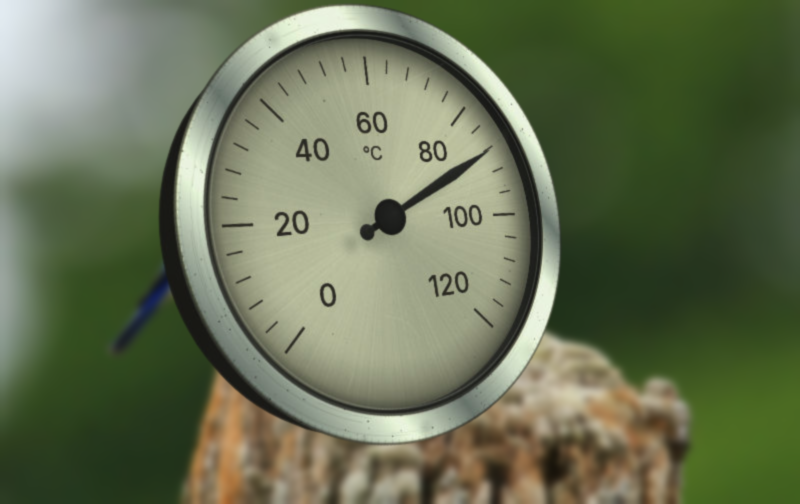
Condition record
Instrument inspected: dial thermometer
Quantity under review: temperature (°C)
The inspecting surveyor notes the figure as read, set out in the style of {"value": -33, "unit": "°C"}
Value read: {"value": 88, "unit": "°C"}
